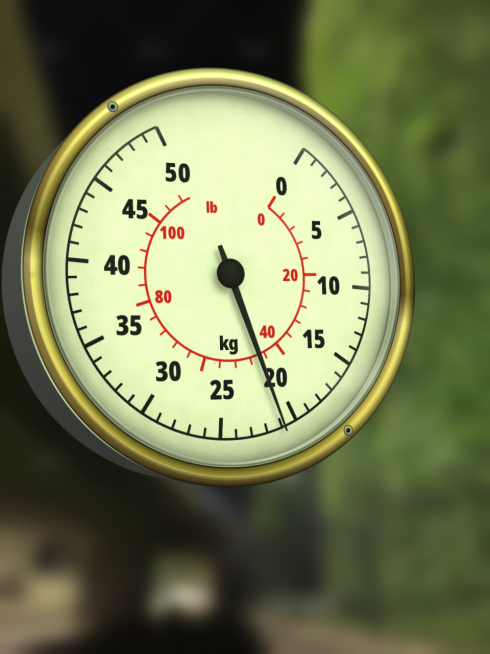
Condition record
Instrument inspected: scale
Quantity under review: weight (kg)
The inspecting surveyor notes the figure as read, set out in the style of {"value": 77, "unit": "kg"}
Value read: {"value": 21, "unit": "kg"}
